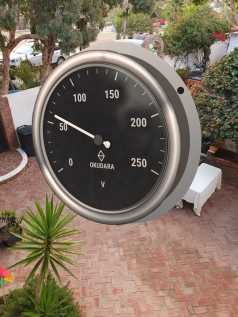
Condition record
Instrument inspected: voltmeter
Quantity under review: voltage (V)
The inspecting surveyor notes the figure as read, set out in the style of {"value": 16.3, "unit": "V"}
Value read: {"value": 60, "unit": "V"}
